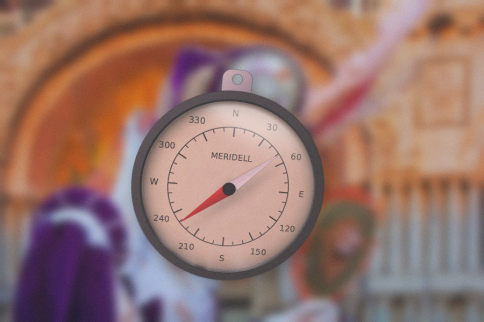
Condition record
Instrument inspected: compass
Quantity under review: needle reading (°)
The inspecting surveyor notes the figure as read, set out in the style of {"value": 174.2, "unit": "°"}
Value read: {"value": 230, "unit": "°"}
